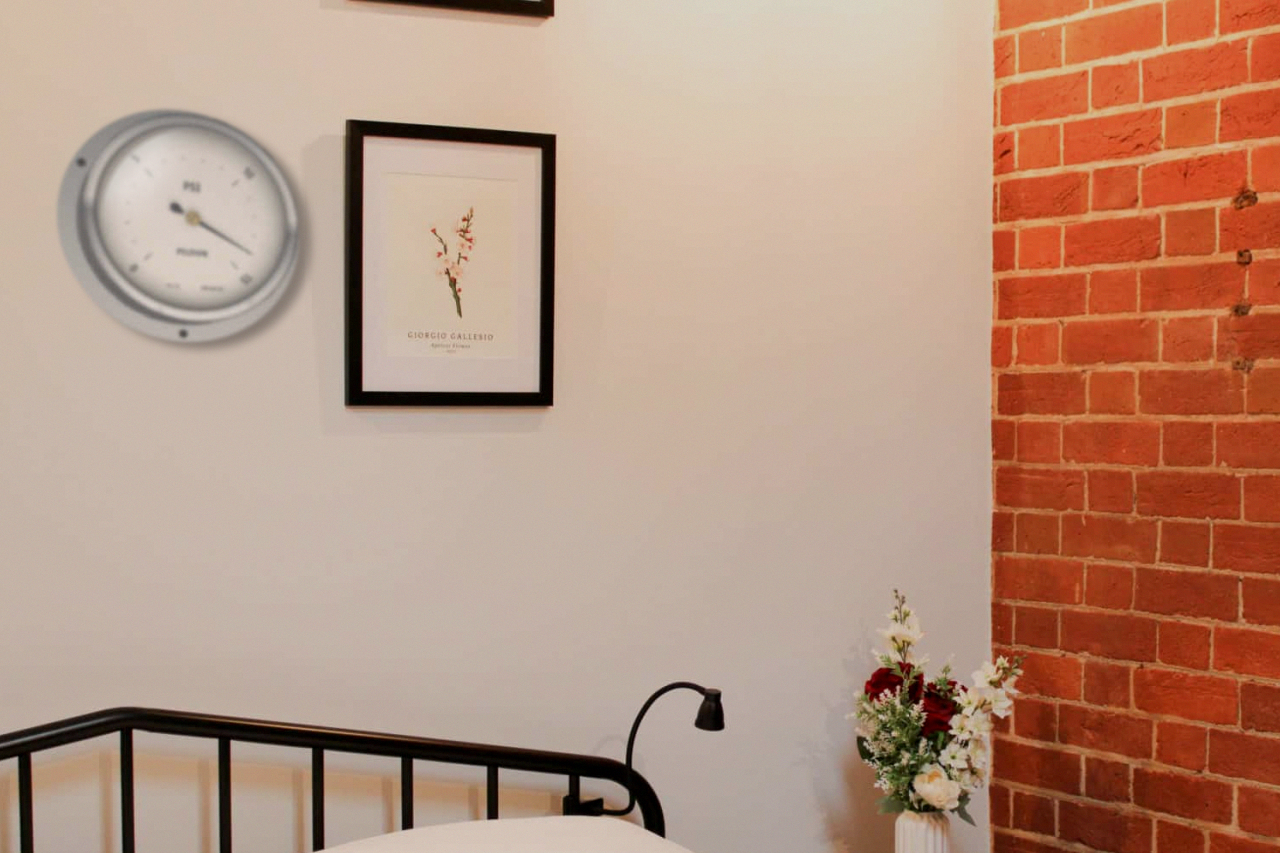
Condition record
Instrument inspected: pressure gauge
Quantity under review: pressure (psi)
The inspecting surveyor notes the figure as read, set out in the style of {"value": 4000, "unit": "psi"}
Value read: {"value": 14, "unit": "psi"}
